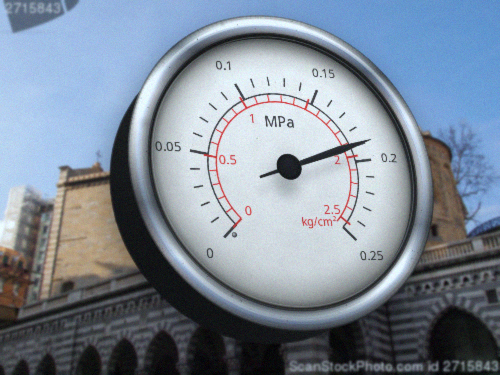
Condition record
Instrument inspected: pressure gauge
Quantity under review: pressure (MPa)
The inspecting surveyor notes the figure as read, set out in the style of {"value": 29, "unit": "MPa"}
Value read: {"value": 0.19, "unit": "MPa"}
